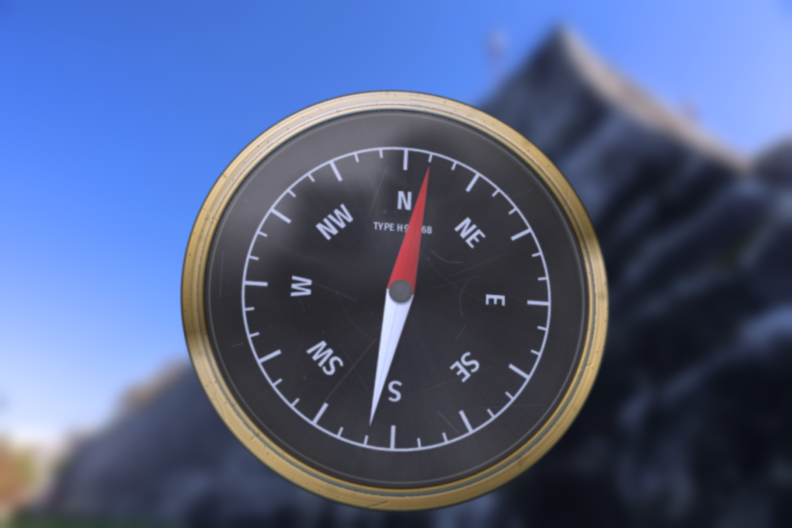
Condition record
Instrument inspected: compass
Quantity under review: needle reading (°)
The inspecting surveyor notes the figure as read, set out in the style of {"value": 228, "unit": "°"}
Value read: {"value": 10, "unit": "°"}
